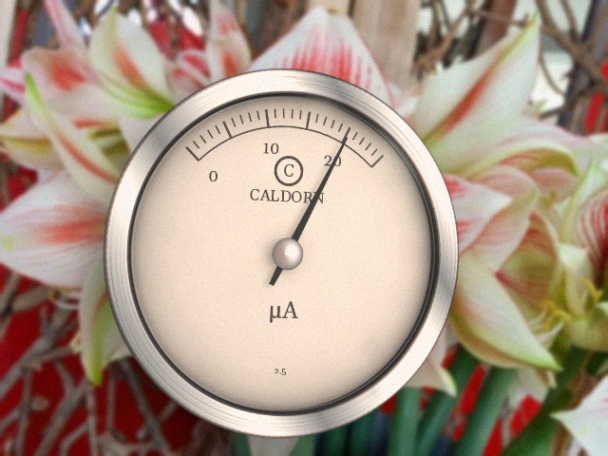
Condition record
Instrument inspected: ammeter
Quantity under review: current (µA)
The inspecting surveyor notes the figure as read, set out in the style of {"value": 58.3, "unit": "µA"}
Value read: {"value": 20, "unit": "µA"}
